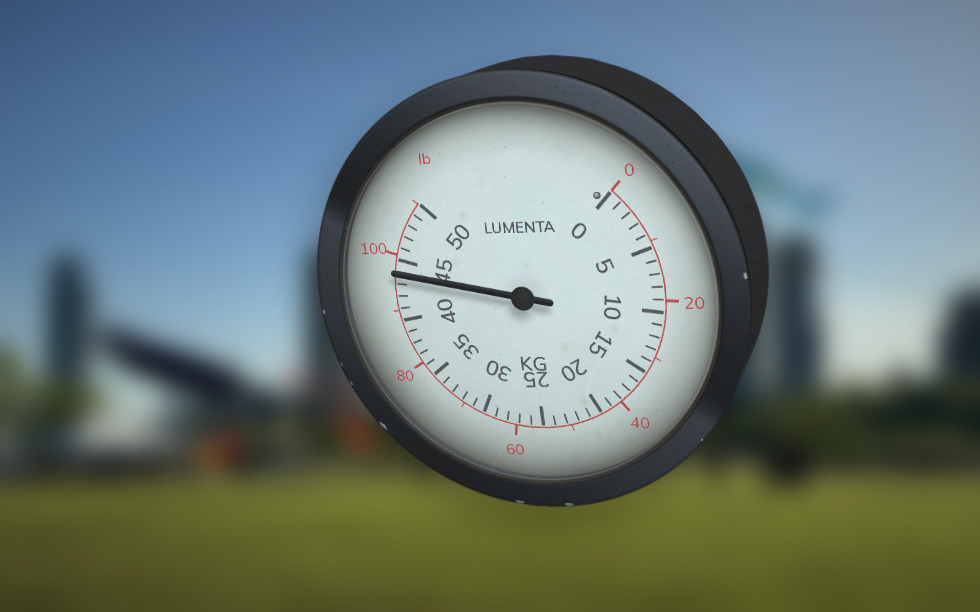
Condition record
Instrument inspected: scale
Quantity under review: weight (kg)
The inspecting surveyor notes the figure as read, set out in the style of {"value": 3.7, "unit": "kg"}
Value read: {"value": 44, "unit": "kg"}
